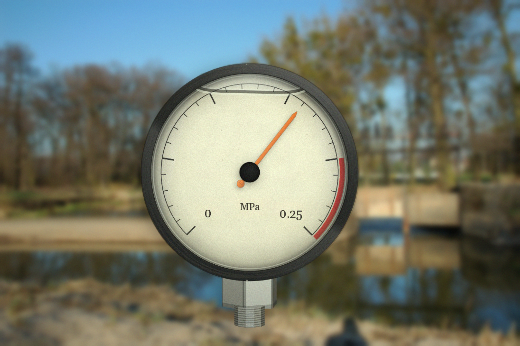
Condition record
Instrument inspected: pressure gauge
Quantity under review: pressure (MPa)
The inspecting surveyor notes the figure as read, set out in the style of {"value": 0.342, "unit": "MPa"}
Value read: {"value": 0.16, "unit": "MPa"}
